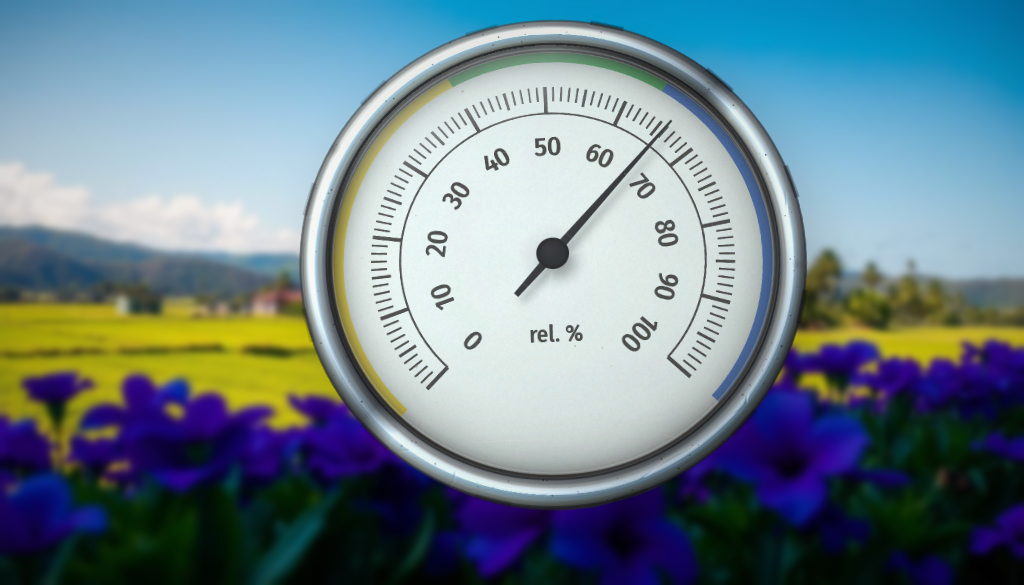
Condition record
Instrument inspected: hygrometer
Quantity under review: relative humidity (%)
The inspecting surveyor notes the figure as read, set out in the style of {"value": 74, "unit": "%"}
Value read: {"value": 66, "unit": "%"}
